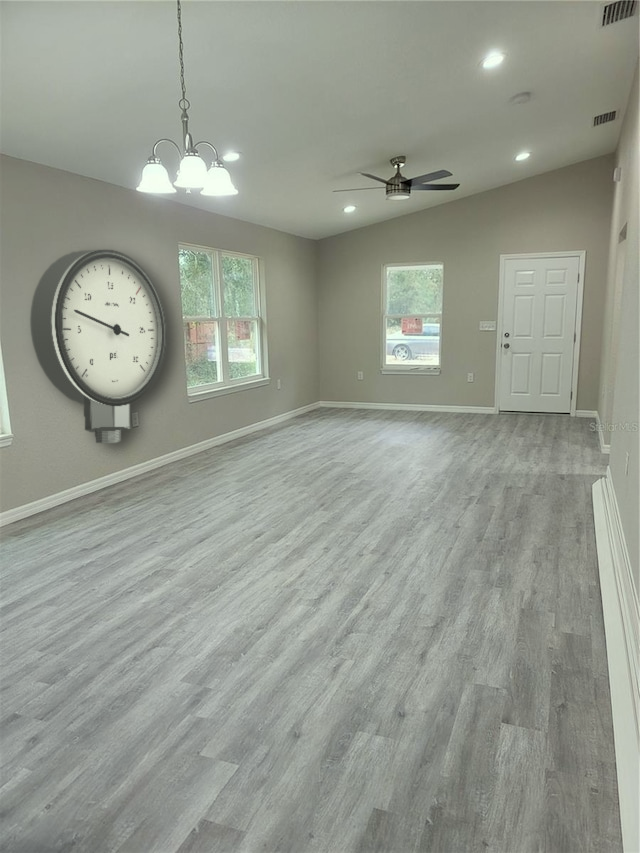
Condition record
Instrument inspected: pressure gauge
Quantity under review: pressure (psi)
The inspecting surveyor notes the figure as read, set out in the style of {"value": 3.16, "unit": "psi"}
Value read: {"value": 7, "unit": "psi"}
